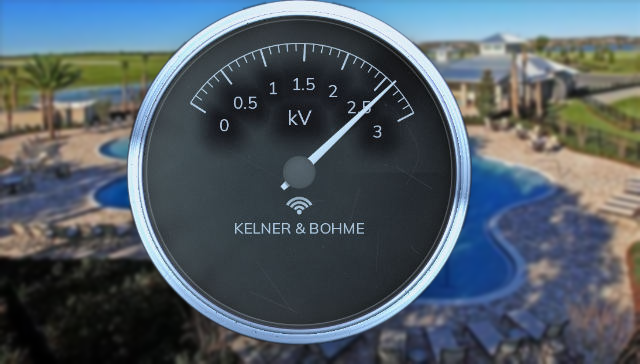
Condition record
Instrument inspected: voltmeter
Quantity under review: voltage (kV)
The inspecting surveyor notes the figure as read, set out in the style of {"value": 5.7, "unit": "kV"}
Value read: {"value": 2.6, "unit": "kV"}
